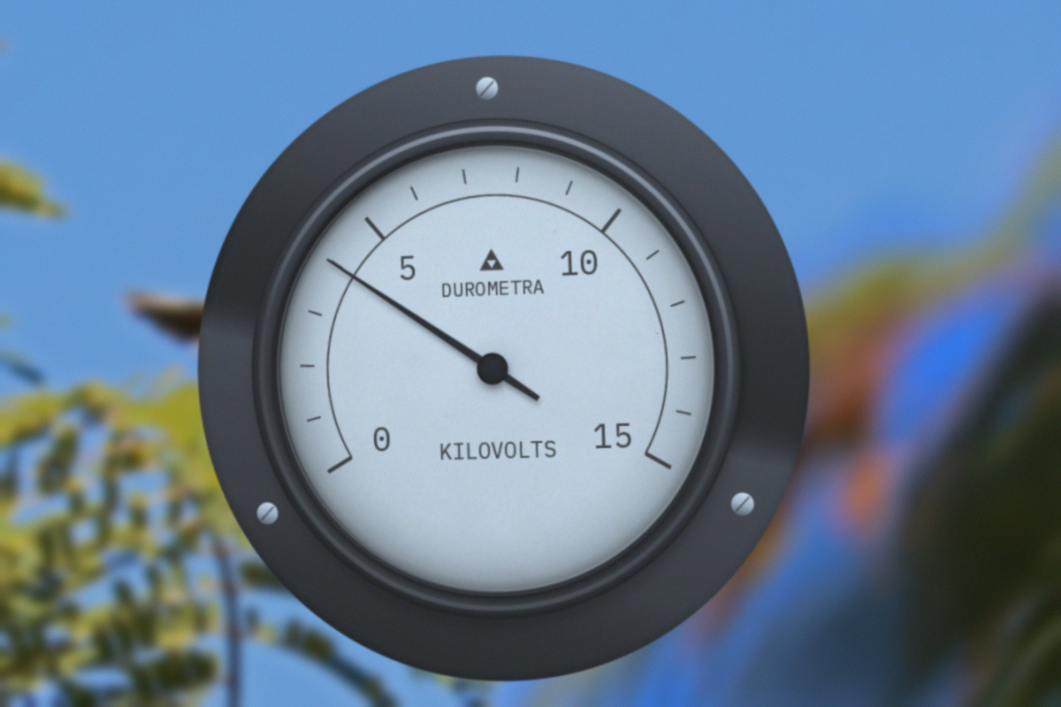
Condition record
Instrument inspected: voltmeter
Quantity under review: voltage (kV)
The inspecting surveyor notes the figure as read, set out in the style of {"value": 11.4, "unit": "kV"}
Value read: {"value": 4, "unit": "kV"}
